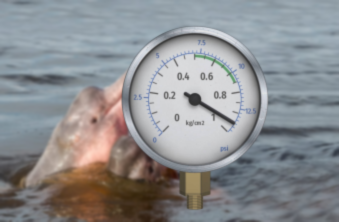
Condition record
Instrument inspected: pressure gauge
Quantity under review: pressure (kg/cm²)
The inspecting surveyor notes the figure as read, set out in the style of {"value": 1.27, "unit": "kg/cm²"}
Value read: {"value": 0.95, "unit": "kg/cm²"}
